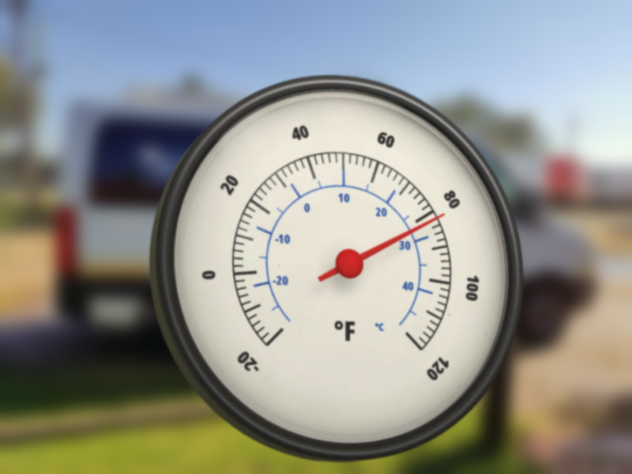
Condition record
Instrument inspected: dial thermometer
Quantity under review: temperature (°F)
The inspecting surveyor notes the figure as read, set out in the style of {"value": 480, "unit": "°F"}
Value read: {"value": 82, "unit": "°F"}
